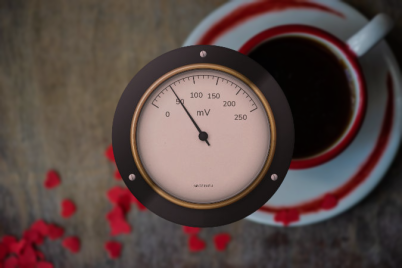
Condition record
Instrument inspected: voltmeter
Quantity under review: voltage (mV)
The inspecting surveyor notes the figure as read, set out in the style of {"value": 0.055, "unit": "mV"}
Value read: {"value": 50, "unit": "mV"}
